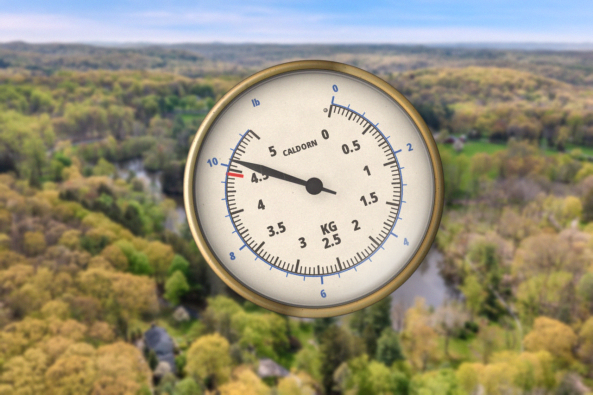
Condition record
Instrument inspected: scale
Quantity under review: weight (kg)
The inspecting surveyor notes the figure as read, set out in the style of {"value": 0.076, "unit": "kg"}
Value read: {"value": 4.6, "unit": "kg"}
